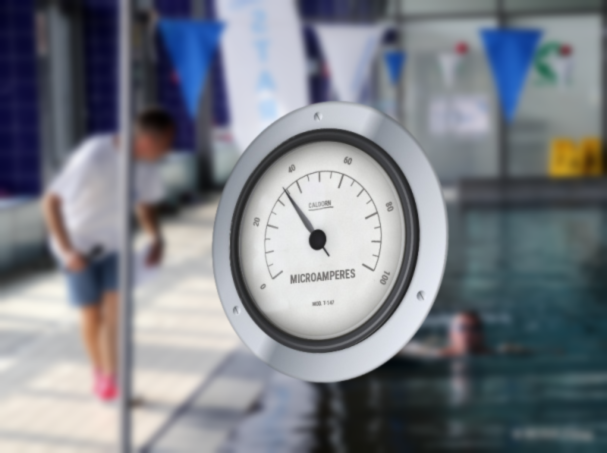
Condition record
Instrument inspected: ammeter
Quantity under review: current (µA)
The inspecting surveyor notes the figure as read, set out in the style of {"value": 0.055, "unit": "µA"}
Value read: {"value": 35, "unit": "µA"}
